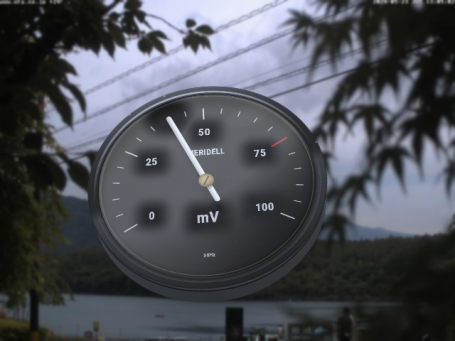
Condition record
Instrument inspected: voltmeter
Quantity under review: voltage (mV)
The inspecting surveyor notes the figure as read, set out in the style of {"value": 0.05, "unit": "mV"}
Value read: {"value": 40, "unit": "mV"}
